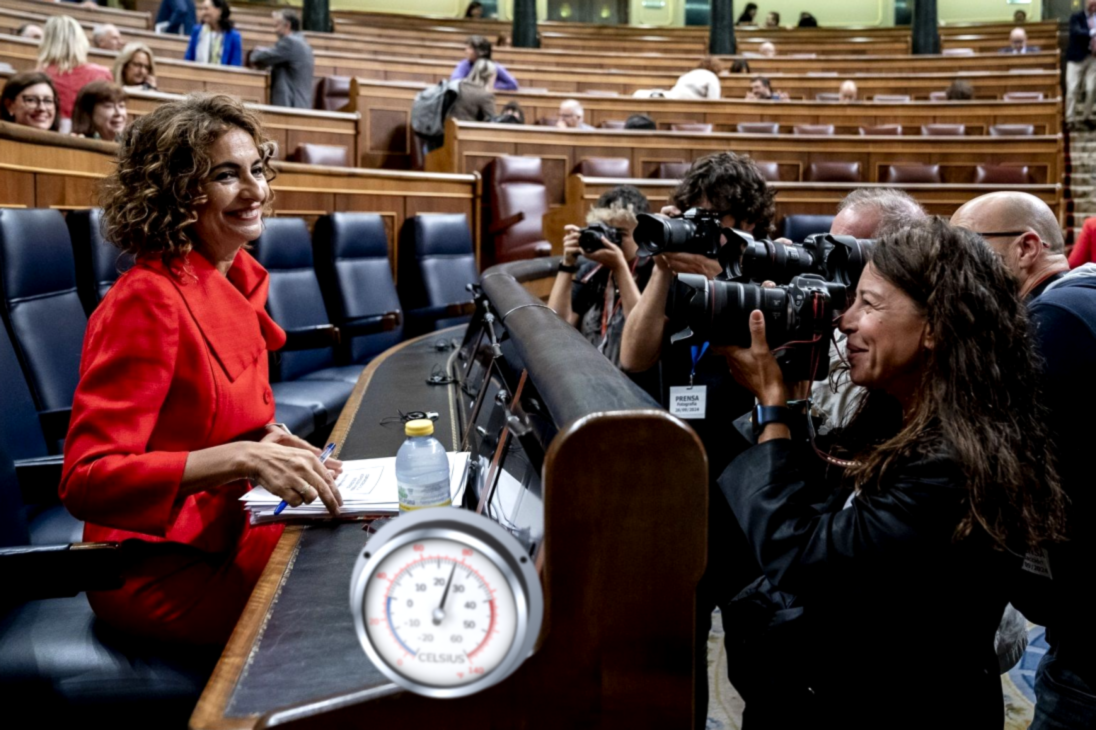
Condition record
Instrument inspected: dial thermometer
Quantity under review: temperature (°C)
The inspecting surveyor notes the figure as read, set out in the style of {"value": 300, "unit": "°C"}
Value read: {"value": 25, "unit": "°C"}
